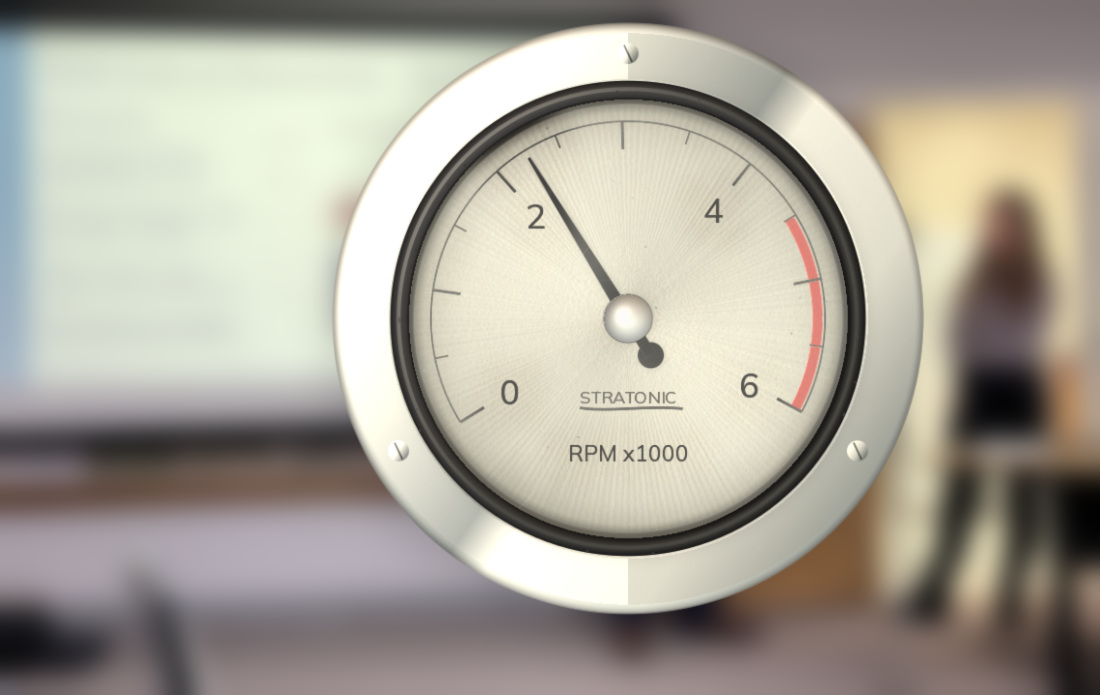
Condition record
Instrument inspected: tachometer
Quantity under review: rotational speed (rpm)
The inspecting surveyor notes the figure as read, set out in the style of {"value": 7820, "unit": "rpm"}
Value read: {"value": 2250, "unit": "rpm"}
